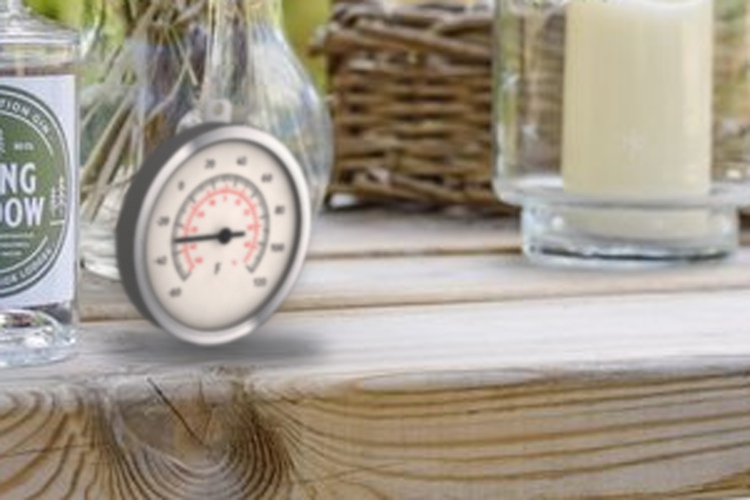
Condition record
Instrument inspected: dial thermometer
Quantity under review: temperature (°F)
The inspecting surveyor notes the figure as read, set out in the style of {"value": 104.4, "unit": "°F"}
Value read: {"value": -30, "unit": "°F"}
